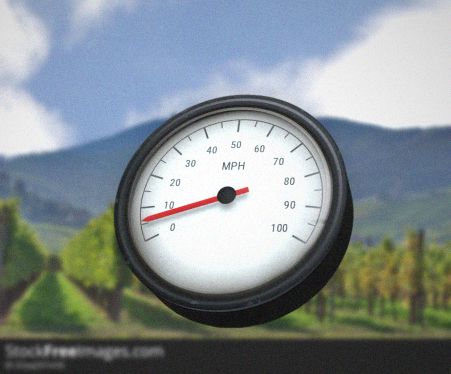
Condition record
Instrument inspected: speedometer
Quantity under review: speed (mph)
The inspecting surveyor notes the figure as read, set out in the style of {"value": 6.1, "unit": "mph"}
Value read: {"value": 5, "unit": "mph"}
